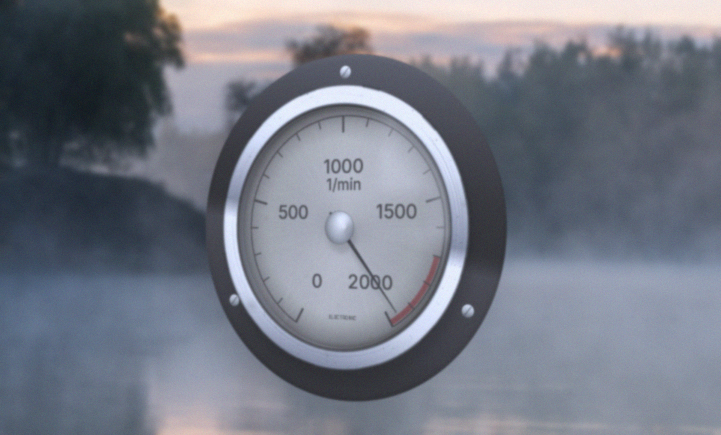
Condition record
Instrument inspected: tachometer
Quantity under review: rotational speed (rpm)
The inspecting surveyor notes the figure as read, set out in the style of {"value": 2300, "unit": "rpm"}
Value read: {"value": 1950, "unit": "rpm"}
